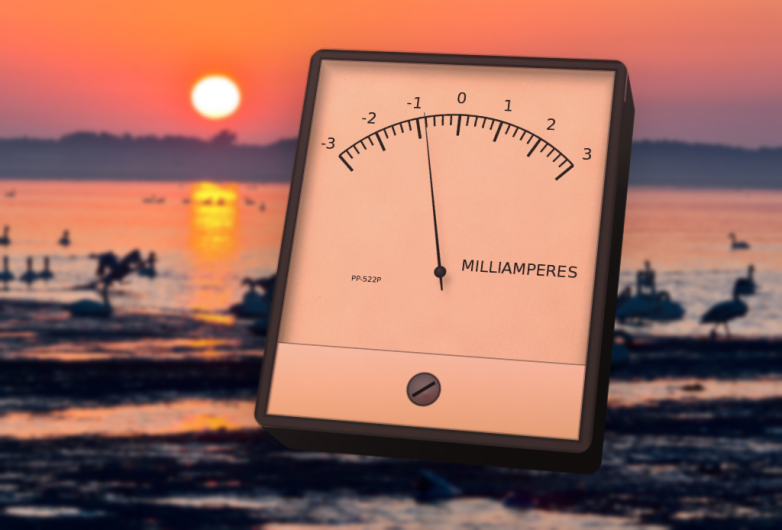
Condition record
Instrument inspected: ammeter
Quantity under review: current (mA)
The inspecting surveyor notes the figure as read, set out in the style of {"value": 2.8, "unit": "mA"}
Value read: {"value": -0.8, "unit": "mA"}
